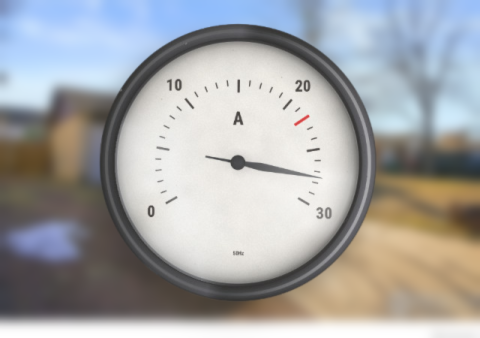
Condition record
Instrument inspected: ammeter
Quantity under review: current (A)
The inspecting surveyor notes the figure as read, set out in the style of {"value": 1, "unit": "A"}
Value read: {"value": 27.5, "unit": "A"}
